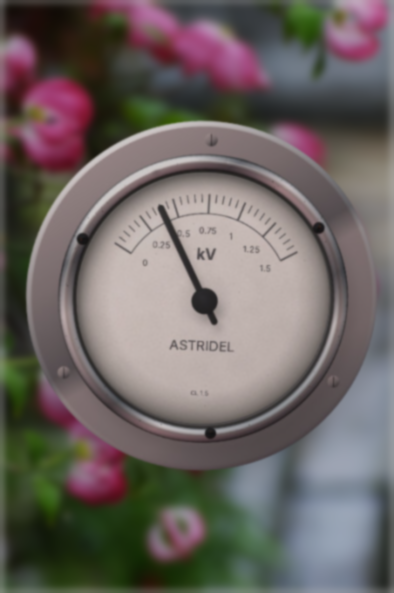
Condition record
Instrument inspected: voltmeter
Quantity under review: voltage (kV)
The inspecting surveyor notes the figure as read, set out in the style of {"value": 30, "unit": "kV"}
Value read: {"value": 0.4, "unit": "kV"}
